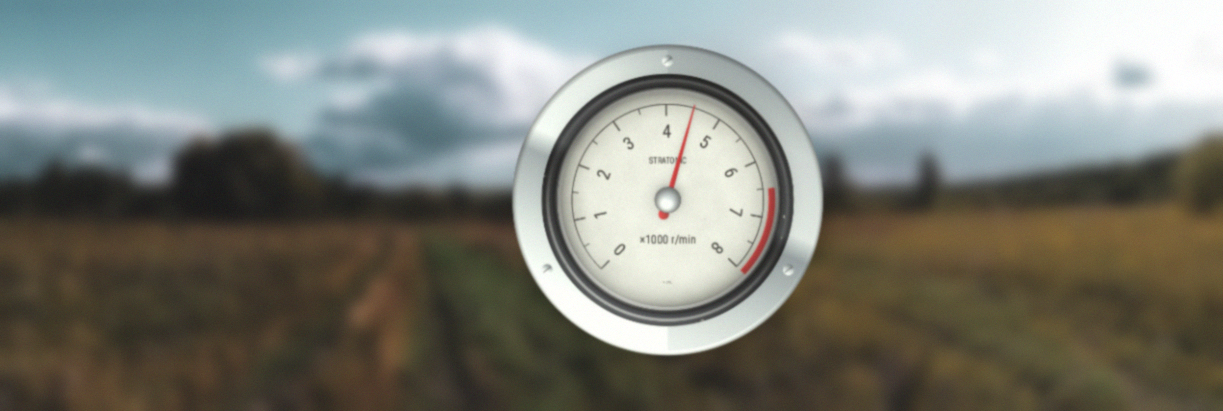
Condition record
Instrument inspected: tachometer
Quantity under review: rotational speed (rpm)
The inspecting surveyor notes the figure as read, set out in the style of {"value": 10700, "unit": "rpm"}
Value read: {"value": 4500, "unit": "rpm"}
